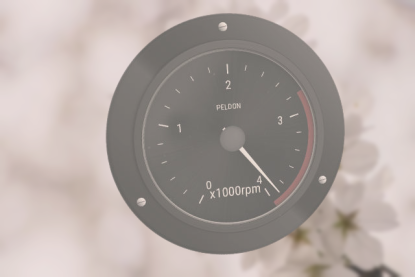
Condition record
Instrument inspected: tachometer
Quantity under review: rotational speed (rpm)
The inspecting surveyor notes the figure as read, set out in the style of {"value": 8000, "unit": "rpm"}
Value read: {"value": 3900, "unit": "rpm"}
